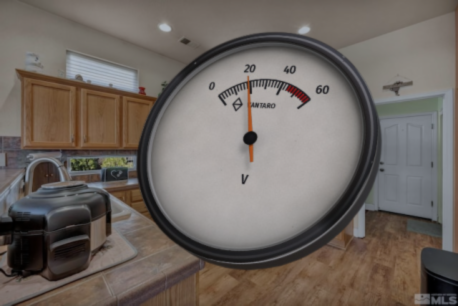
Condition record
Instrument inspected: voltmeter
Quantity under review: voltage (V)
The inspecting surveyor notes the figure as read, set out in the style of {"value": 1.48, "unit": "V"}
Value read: {"value": 20, "unit": "V"}
